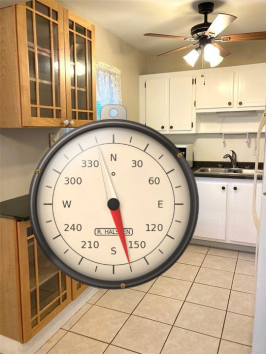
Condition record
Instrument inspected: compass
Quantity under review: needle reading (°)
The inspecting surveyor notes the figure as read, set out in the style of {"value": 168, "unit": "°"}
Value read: {"value": 165, "unit": "°"}
